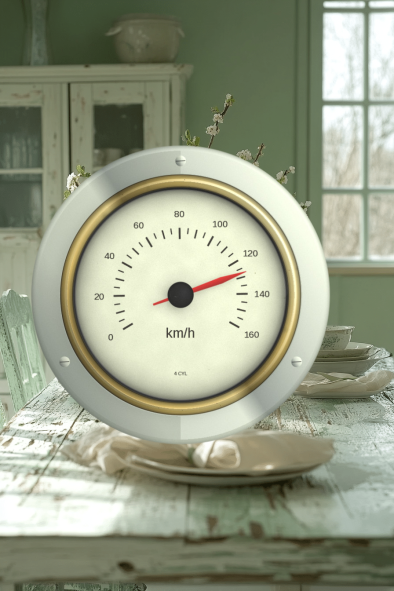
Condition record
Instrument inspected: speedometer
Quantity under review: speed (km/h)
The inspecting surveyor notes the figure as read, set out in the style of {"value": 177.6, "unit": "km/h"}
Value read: {"value": 127.5, "unit": "km/h"}
